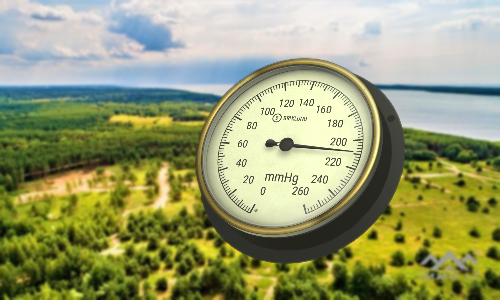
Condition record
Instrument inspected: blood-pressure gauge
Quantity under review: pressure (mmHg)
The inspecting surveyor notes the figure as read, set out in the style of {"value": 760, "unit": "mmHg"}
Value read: {"value": 210, "unit": "mmHg"}
